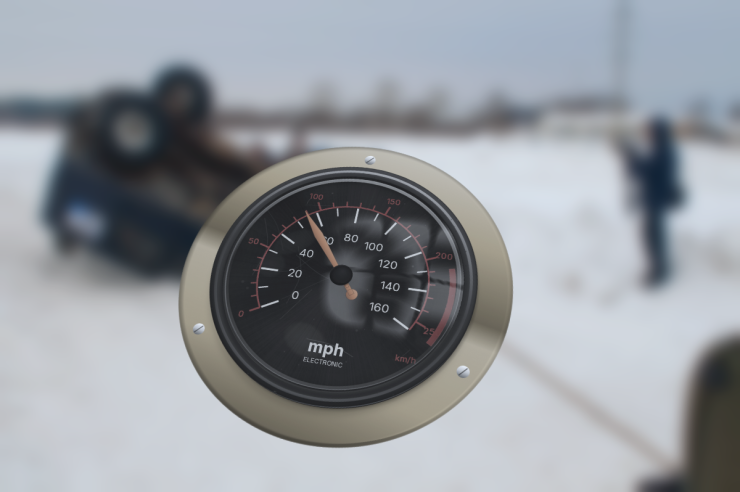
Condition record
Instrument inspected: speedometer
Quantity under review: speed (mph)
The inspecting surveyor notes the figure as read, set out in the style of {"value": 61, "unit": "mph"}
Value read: {"value": 55, "unit": "mph"}
